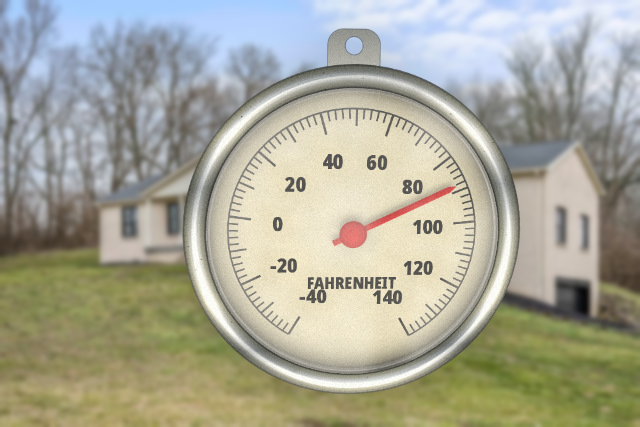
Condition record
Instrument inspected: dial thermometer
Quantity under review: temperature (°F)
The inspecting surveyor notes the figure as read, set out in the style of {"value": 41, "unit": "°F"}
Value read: {"value": 88, "unit": "°F"}
